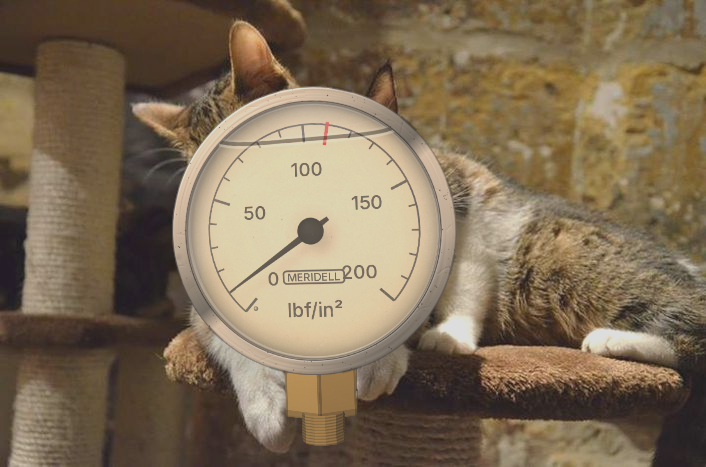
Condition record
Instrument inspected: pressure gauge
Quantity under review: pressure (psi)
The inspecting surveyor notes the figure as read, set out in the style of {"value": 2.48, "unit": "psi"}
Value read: {"value": 10, "unit": "psi"}
